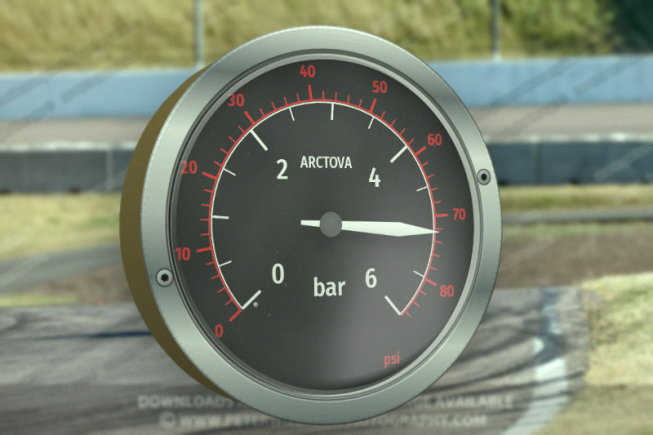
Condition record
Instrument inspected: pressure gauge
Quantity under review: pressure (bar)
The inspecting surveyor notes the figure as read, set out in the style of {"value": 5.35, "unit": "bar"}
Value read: {"value": 5, "unit": "bar"}
